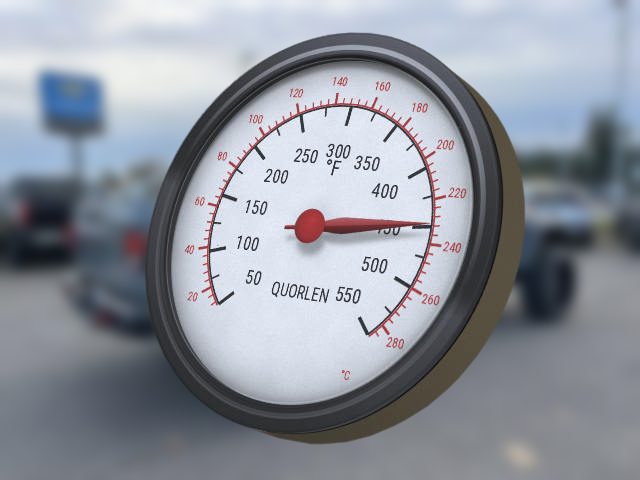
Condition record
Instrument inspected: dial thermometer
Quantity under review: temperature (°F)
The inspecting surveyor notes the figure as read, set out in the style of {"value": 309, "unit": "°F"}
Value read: {"value": 450, "unit": "°F"}
